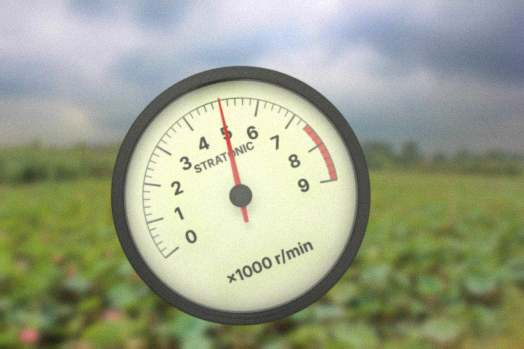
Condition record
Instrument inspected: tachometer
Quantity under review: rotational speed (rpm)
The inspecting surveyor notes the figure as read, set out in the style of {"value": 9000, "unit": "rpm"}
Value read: {"value": 5000, "unit": "rpm"}
